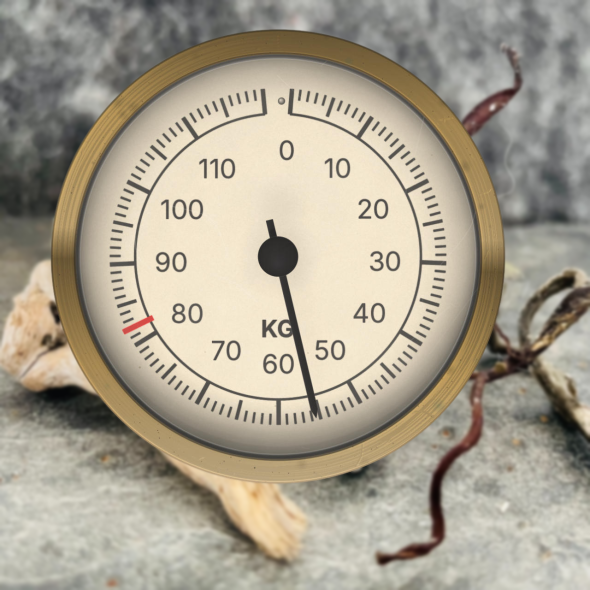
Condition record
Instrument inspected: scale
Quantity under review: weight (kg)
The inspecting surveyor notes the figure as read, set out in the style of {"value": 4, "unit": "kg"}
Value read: {"value": 55.5, "unit": "kg"}
